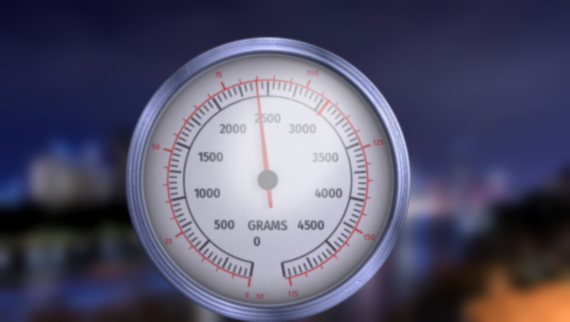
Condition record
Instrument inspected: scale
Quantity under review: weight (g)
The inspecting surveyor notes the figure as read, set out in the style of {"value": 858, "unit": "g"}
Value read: {"value": 2400, "unit": "g"}
